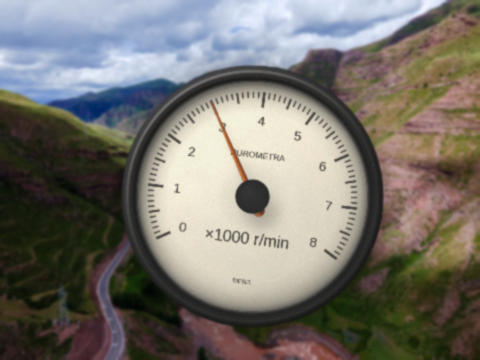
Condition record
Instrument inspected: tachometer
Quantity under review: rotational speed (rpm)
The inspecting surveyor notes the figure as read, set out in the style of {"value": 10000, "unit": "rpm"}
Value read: {"value": 3000, "unit": "rpm"}
